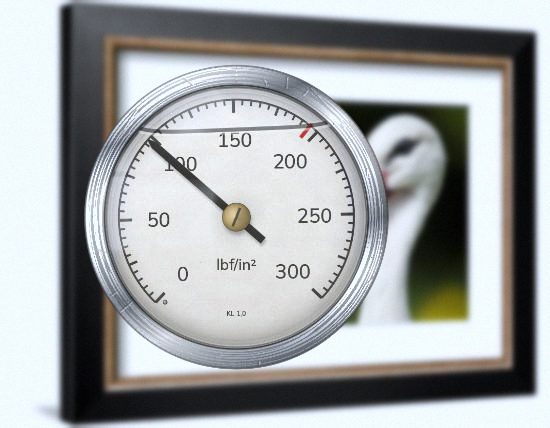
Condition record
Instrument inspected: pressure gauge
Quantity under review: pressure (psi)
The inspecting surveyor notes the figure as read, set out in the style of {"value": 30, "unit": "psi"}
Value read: {"value": 97.5, "unit": "psi"}
